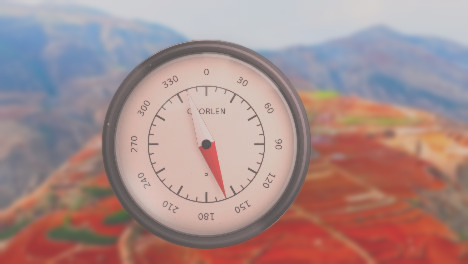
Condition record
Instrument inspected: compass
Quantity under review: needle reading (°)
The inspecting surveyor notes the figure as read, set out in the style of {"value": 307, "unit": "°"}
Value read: {"value": 160, "unit": "°"}
